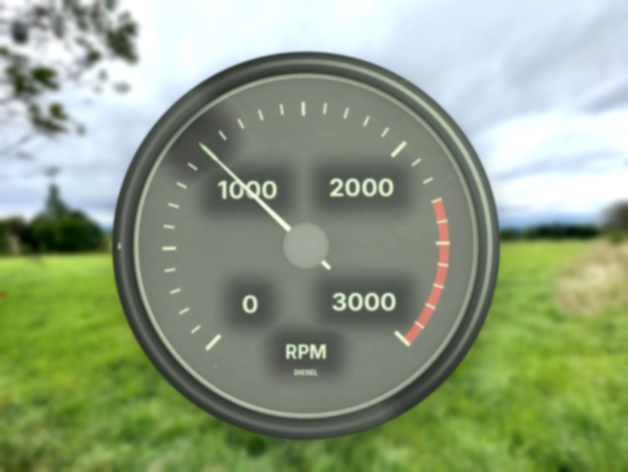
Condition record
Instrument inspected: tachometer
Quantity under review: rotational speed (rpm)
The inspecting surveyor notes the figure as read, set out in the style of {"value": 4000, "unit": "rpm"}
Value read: {"value": 1000, "unit": "rpm"}
